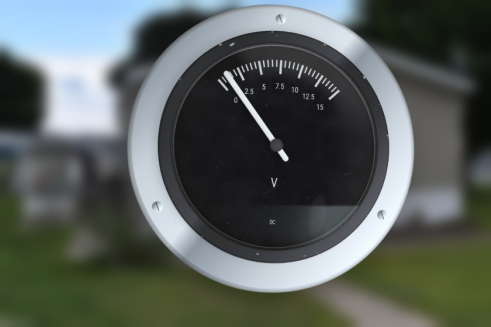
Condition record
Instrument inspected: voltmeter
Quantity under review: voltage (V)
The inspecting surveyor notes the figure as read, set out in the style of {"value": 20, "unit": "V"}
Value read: {"value": 1, "unit": "V"}
